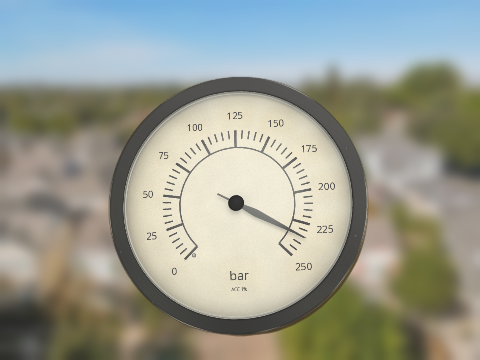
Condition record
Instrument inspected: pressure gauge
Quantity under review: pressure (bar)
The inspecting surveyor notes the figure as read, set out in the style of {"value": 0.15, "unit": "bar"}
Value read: {"value": 235, "unit": "bar"}
